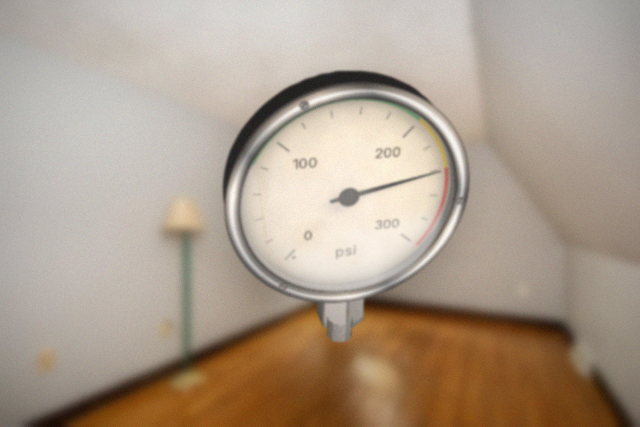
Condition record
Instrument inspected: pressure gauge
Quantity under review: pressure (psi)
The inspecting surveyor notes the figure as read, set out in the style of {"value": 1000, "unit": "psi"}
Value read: {"value": 240, "unit": "psi"}
